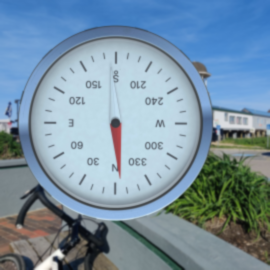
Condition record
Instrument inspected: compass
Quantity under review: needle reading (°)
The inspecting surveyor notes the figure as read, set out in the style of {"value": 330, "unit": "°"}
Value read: {"value": 355, "unit": "°"}
